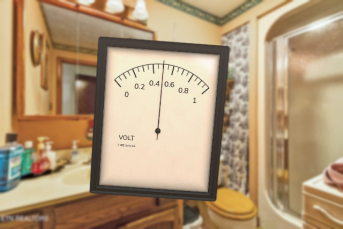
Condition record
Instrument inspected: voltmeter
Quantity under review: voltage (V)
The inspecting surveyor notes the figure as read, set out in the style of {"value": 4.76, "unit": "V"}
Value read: {"value": 0.5, "unit": "V"}
